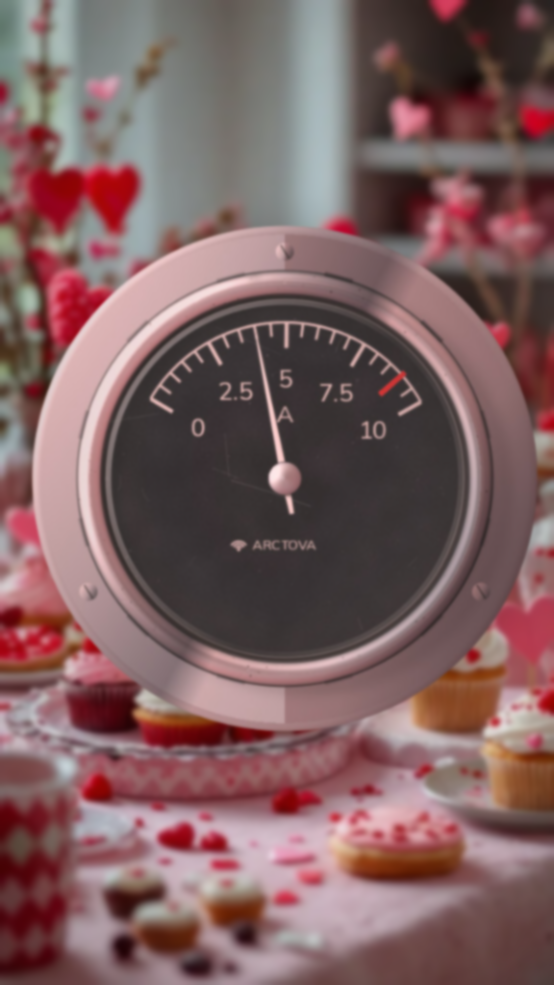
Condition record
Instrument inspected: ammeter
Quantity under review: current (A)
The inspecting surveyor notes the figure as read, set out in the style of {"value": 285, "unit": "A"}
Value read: {"value": 4, "unit": "A"}
